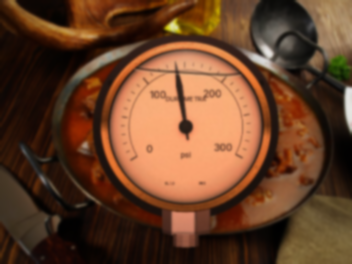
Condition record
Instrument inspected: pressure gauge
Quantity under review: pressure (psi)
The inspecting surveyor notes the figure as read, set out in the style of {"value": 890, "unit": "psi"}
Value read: {"value": 140, "unit": "psi"}
